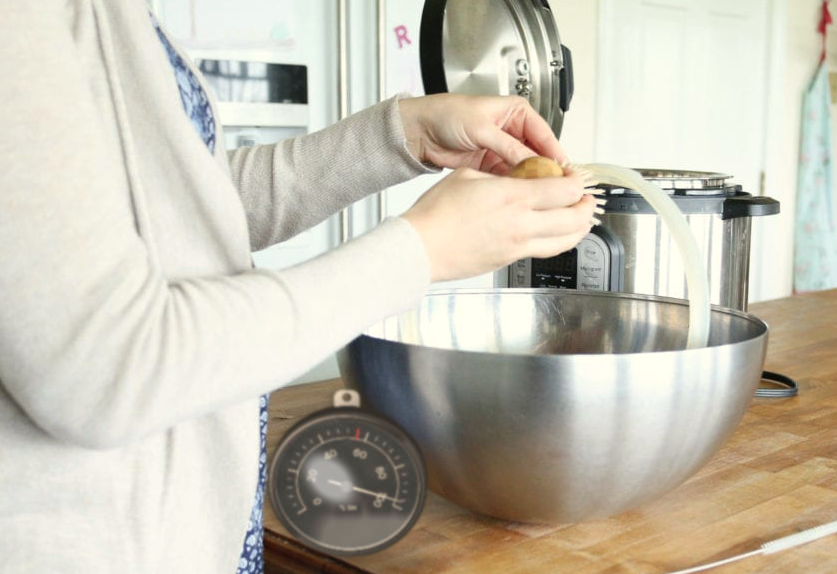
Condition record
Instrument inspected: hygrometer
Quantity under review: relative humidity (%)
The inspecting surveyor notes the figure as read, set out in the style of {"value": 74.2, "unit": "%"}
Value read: {"value": 96, "unit": "%"}
